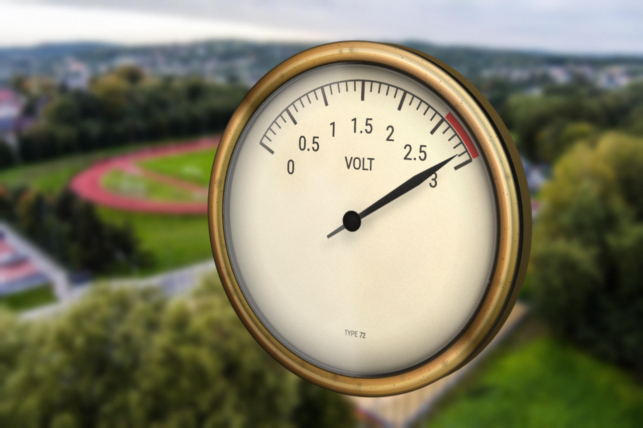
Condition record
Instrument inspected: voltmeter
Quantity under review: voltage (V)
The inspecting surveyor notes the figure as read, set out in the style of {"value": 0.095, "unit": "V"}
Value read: {"value": 2.9, "unit": "V"}
